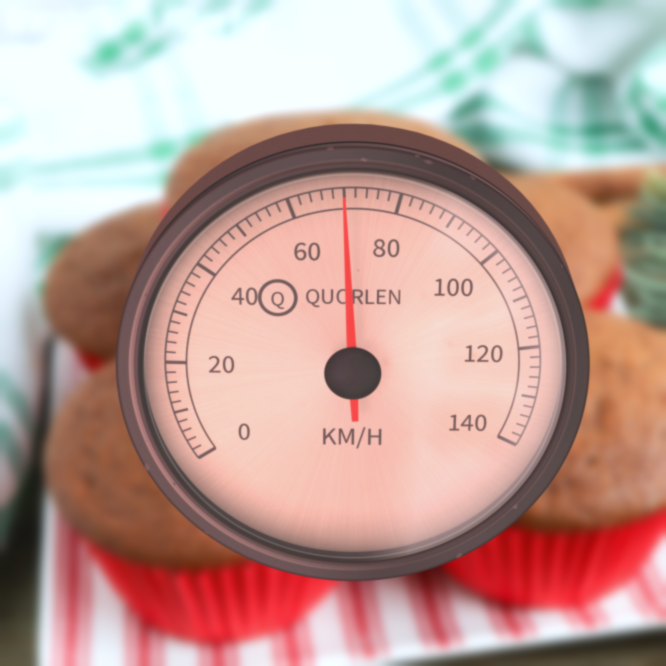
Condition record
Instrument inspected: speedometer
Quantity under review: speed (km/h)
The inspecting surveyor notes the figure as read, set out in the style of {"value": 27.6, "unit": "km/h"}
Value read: {"value": 70, "unit": "km/h"}
